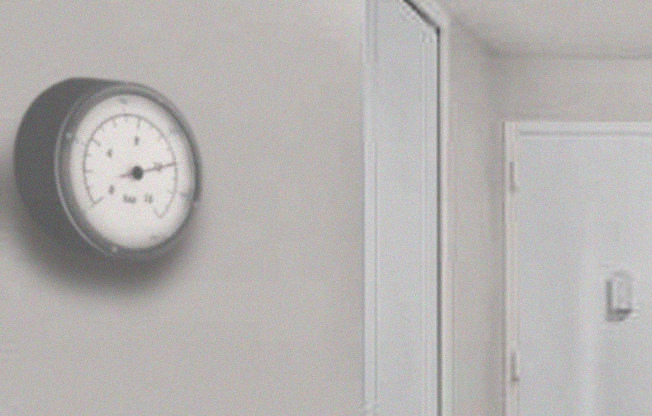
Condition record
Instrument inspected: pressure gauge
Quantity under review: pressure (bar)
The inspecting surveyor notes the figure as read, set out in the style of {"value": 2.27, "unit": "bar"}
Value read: {"value": 12, "unit": "bar"}
